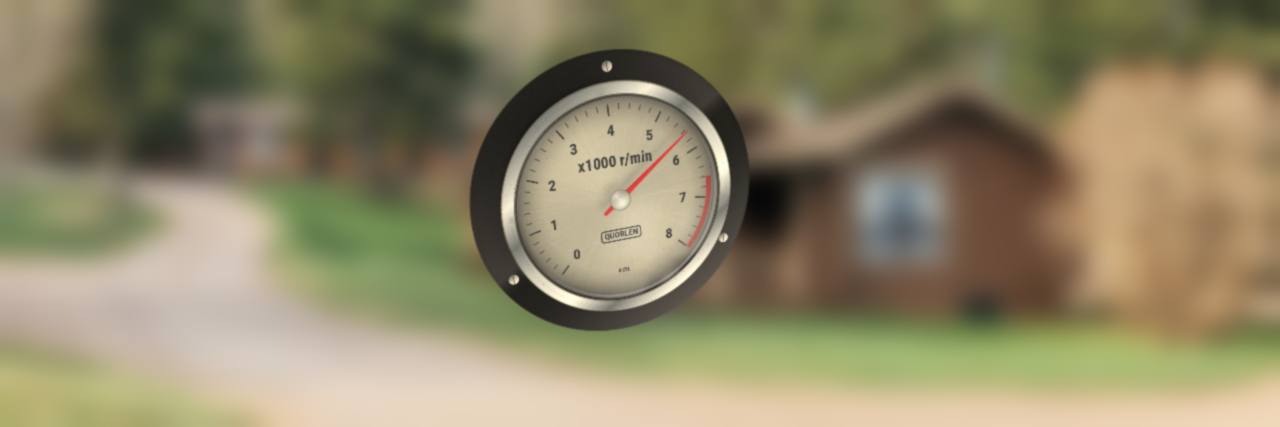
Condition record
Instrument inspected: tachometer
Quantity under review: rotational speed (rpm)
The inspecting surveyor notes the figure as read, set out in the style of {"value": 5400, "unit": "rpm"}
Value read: {"value": 5600, "unit": "rpm"}
